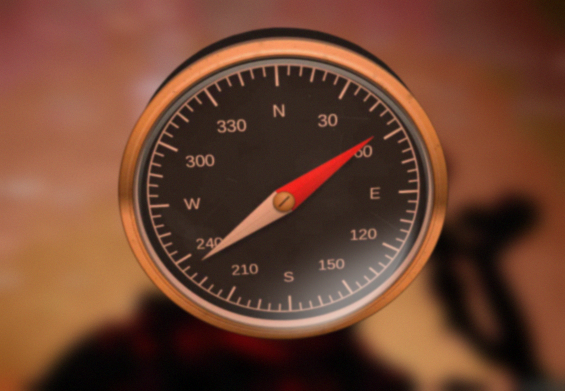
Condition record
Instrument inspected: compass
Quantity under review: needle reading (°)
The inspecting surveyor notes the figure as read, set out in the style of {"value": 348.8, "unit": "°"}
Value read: {"value": 55, "unit": "°"}
